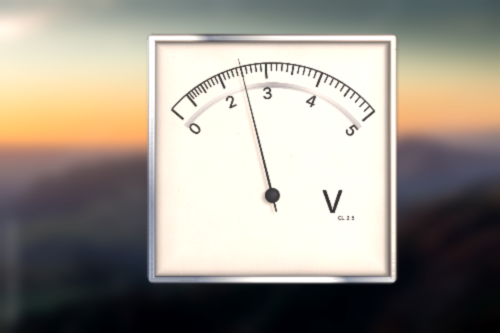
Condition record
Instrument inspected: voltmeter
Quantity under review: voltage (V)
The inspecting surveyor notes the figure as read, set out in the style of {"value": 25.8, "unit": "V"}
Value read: {"value": 2.5, "unit": "V"}
